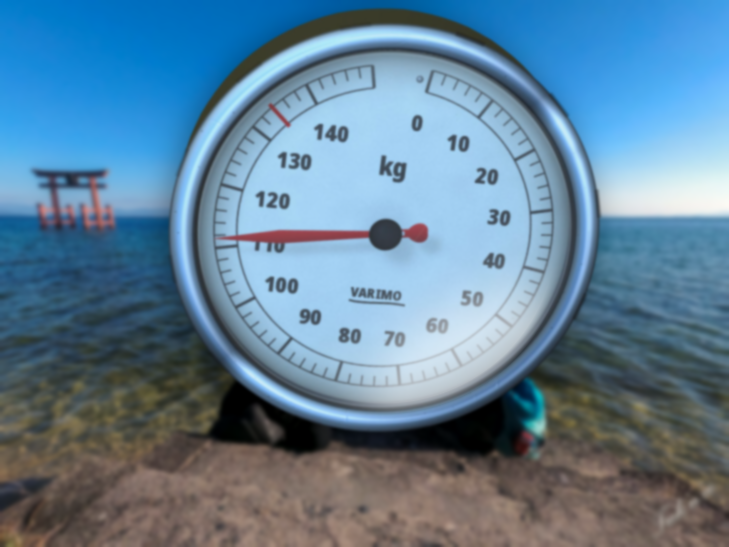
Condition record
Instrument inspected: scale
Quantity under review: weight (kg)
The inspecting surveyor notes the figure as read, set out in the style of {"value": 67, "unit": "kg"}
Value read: {"value": 112, "unit": "kg"}
